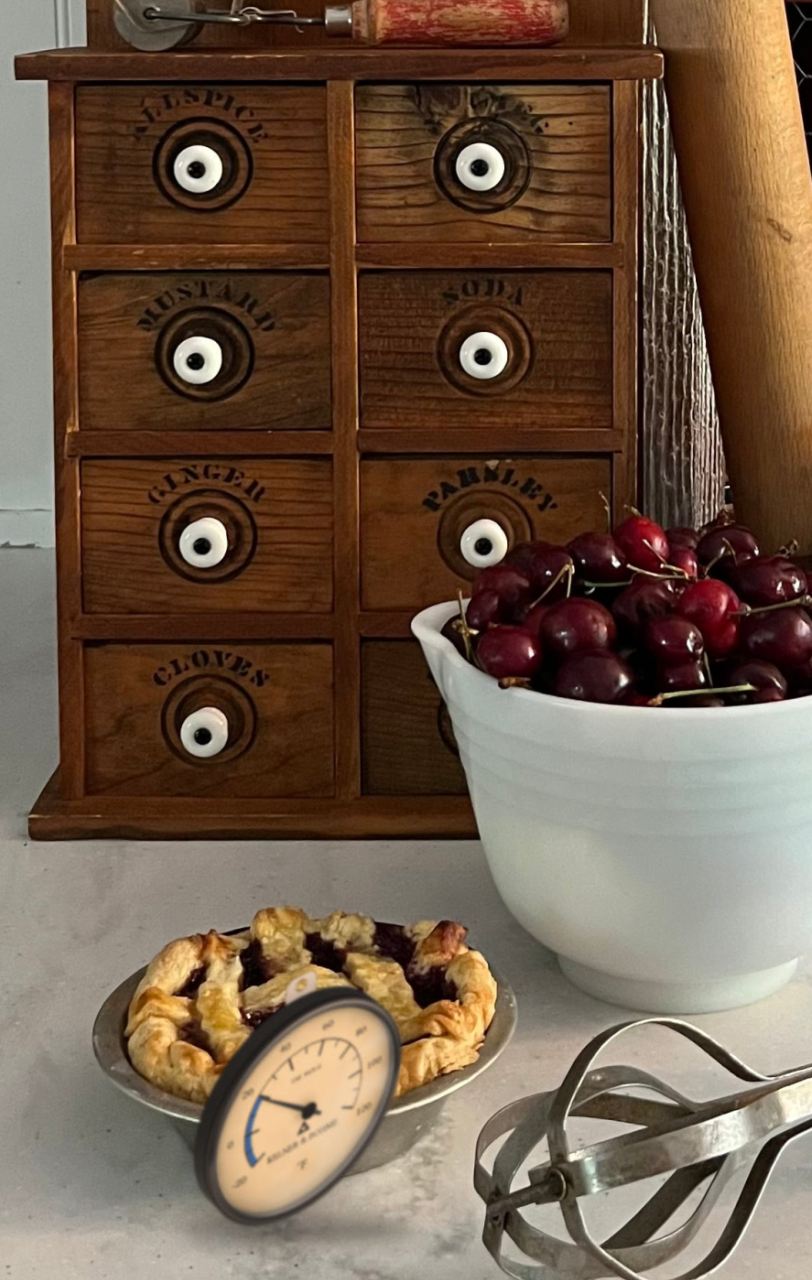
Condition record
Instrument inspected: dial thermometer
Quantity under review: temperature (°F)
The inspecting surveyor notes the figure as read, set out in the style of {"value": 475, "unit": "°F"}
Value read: {"value": 20, "unit": "°F"}
